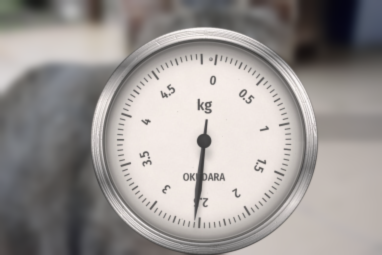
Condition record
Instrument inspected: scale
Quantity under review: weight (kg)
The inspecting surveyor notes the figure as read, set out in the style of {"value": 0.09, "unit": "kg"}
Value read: {"value": 2.55, "unit": "kg"}
